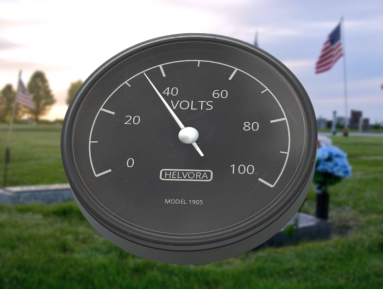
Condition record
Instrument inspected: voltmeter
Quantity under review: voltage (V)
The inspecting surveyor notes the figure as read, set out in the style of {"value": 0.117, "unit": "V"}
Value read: {"value": 35, "unit": "V"}
